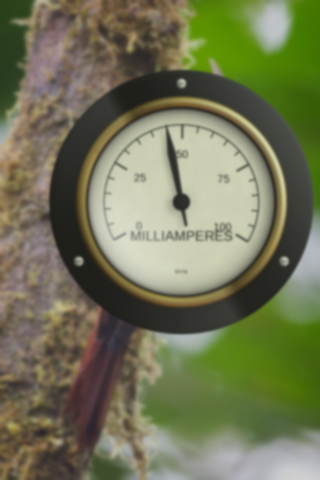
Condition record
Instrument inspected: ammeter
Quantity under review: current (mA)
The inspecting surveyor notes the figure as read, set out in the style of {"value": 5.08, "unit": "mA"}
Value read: {"value": 45, "unit": "mA"}
